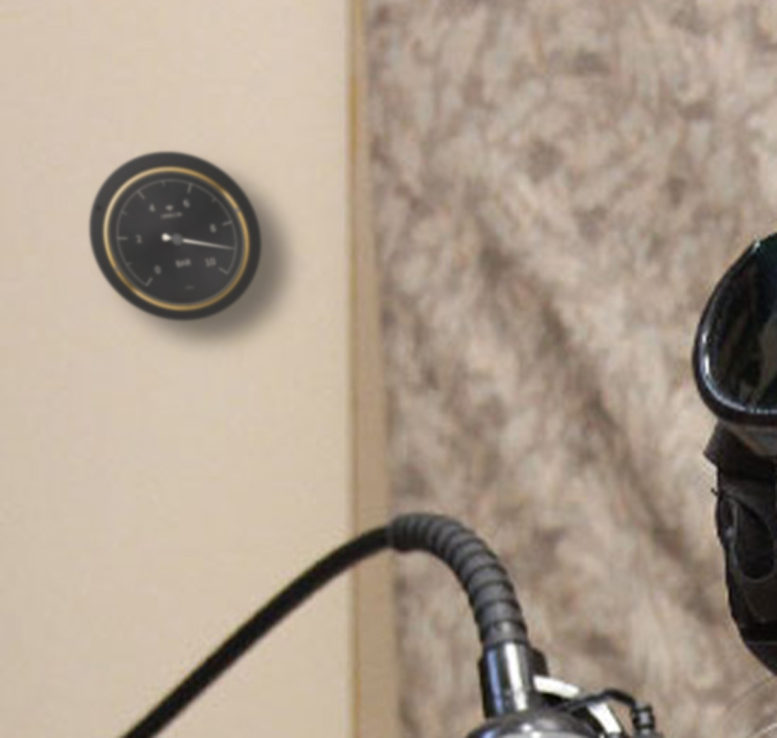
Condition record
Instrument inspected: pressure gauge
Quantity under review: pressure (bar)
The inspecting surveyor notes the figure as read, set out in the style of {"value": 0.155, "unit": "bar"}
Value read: {"value": 9, "unit": "bar"}
